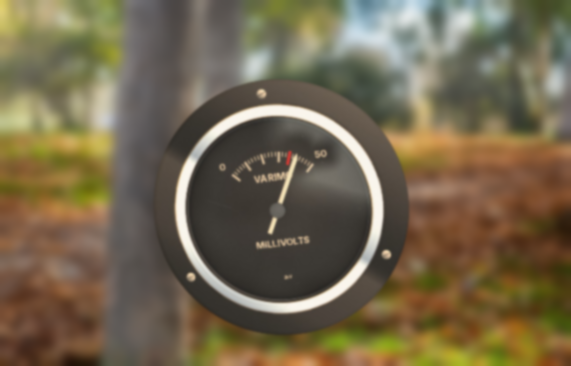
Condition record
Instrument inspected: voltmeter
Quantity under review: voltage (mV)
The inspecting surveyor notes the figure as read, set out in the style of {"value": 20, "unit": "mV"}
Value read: {"value": 40, "unit": "mV"}
